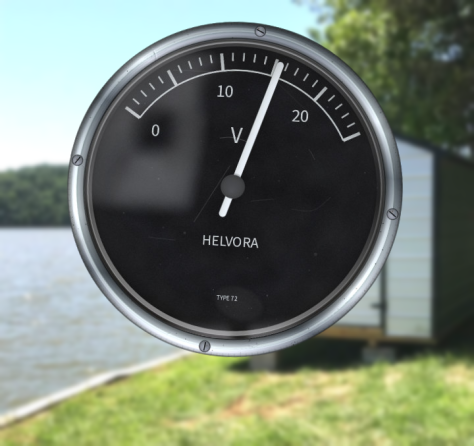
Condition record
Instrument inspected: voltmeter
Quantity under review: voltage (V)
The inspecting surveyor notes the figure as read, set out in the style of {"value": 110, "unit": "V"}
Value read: {"value": 15.5, "unit": "V"}
